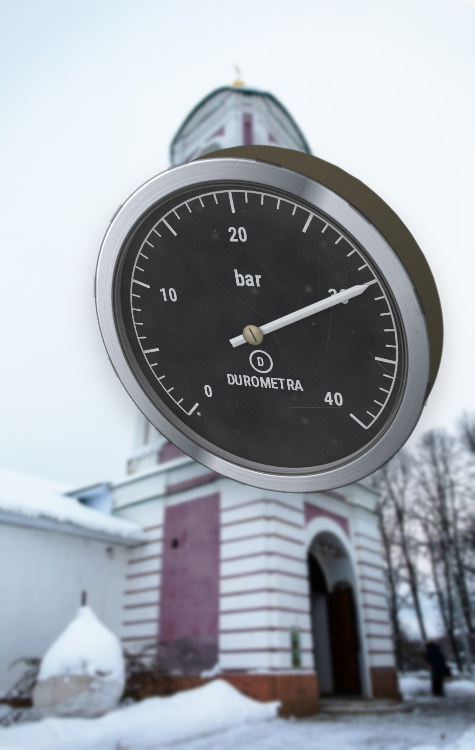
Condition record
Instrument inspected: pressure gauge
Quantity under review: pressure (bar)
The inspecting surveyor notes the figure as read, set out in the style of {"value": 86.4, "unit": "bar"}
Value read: {"value": 30, "unit": "bar"}
